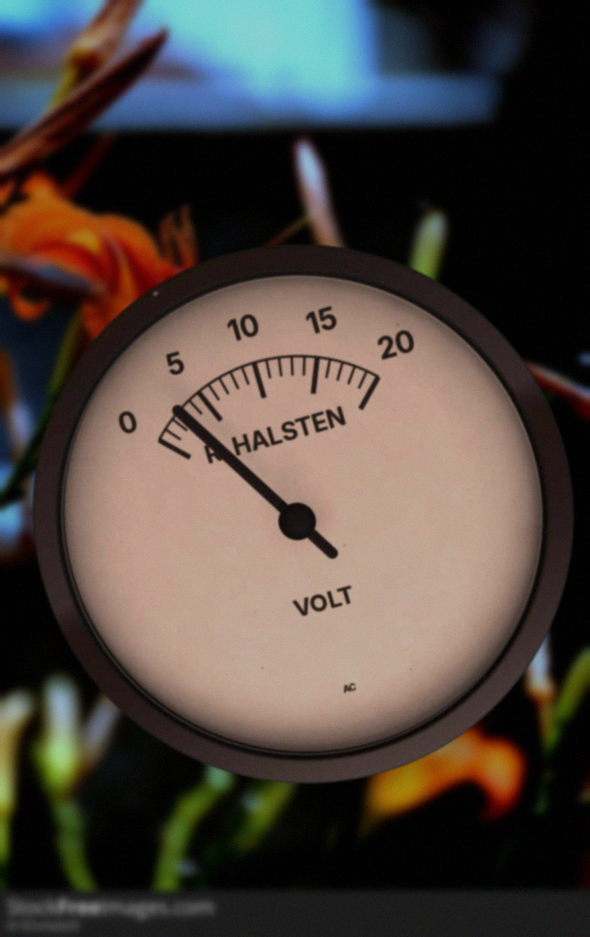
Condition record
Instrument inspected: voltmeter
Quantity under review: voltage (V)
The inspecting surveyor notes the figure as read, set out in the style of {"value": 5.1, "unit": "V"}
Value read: {"value": 3, "unit": "V"}
